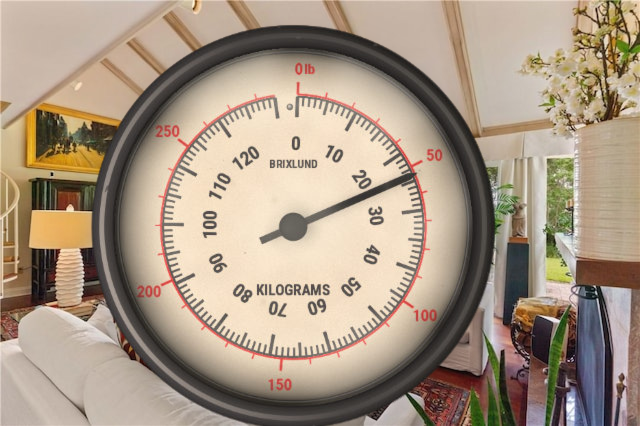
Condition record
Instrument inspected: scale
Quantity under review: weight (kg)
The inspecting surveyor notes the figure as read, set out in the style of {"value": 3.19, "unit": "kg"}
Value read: {"value": 24, "unit": "kg"}
